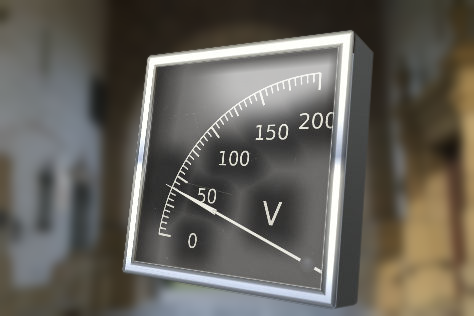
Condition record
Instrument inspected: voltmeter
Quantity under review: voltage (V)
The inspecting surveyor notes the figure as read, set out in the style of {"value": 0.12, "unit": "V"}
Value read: {"value": 40, "unit": "V"}
